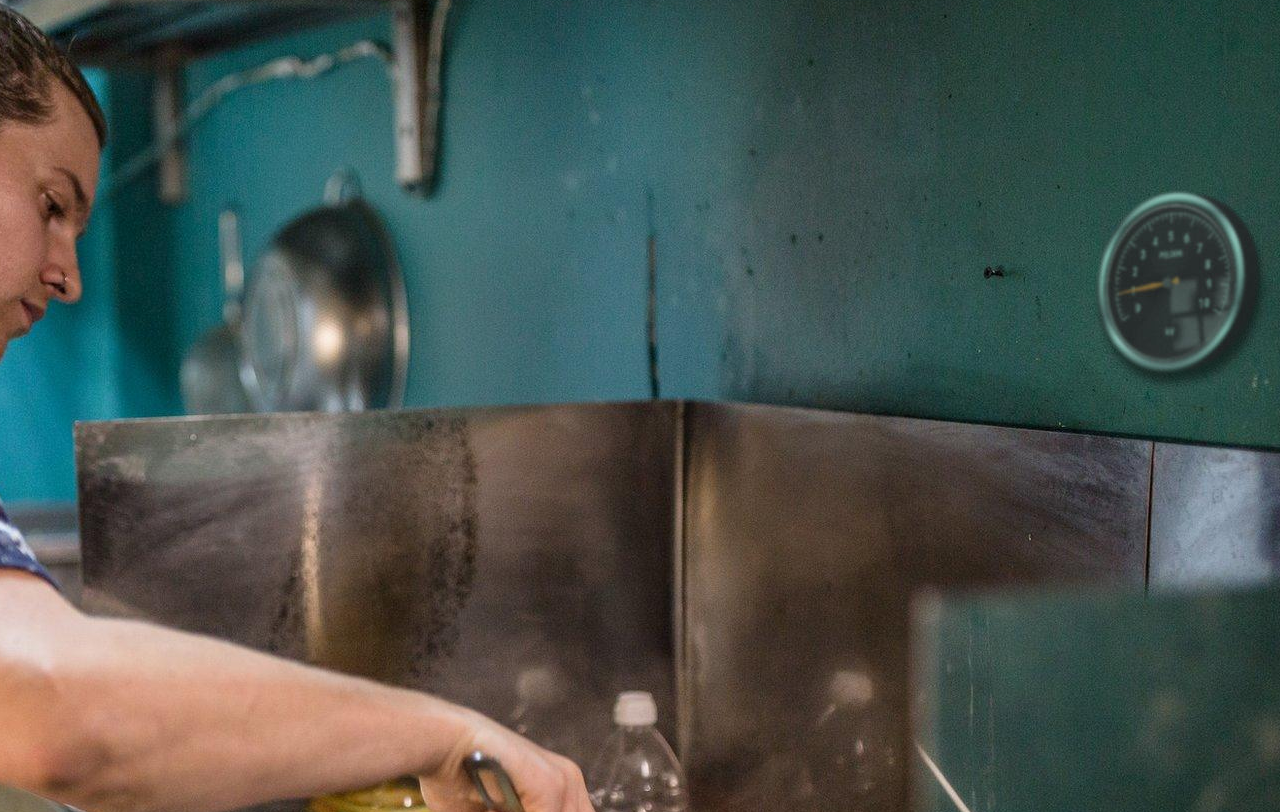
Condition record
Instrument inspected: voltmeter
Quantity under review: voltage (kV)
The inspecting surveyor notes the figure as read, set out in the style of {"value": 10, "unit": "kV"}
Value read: {"value": 1, "unit": "kV"}
